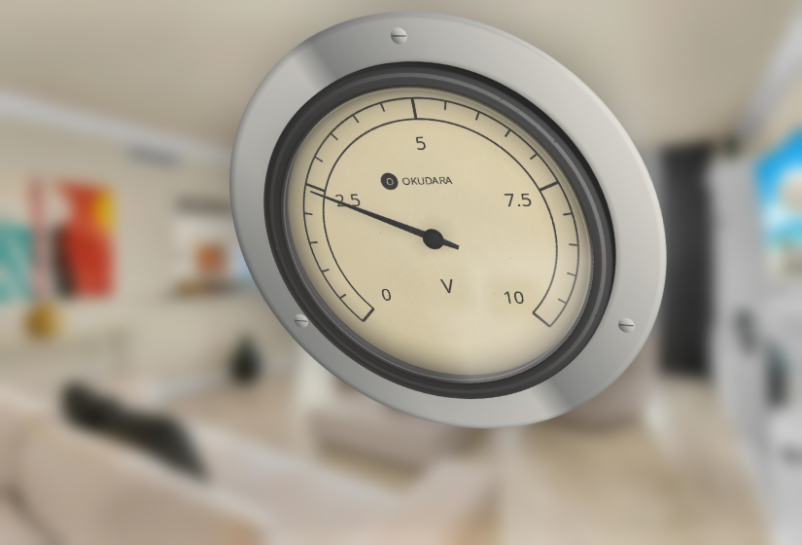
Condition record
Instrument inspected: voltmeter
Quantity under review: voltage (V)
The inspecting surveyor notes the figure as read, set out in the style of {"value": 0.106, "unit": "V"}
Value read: {"value": 2.5, "unit": "V"}
